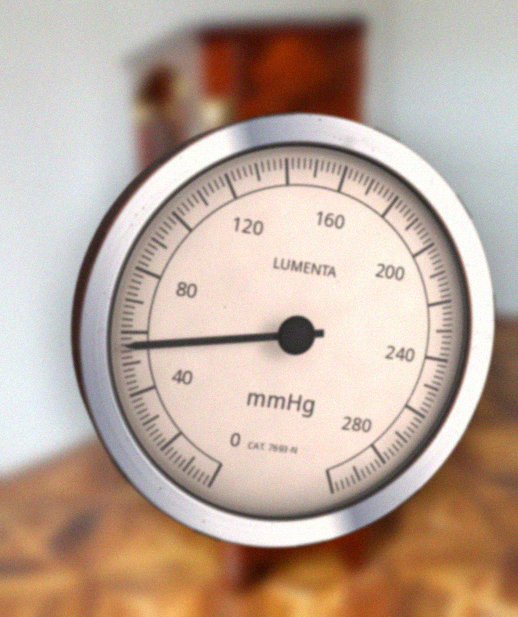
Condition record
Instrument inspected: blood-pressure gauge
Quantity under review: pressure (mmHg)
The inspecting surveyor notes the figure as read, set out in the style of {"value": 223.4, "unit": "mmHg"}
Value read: {"value": 56, "unit": "mmHg"}
